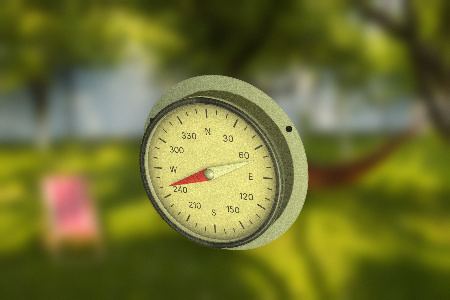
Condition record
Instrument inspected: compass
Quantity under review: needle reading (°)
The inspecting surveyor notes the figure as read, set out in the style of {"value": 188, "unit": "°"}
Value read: {"value": 250, "unit": "°"}
